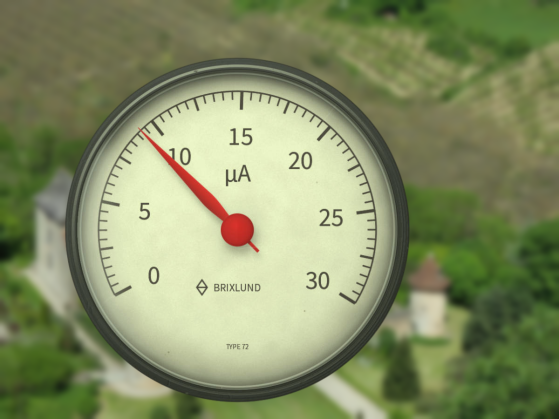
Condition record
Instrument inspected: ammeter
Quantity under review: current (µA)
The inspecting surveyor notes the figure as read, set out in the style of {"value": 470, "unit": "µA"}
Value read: {"value": 9.25, "unit": "µA"}
